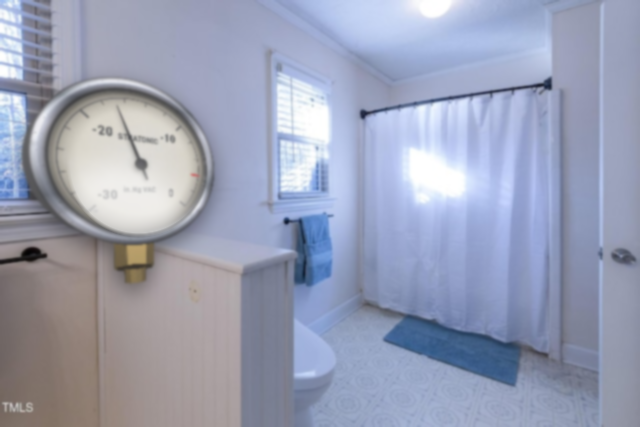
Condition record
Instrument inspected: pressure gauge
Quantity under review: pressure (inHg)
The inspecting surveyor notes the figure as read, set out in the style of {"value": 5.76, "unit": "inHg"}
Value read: {"value": -17, "unit": "inHg"}
